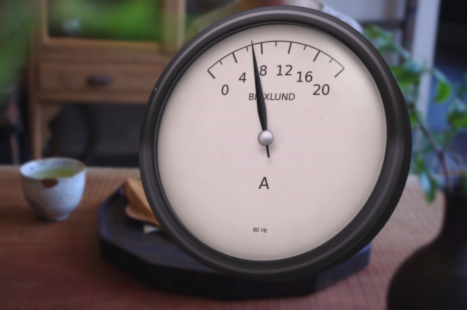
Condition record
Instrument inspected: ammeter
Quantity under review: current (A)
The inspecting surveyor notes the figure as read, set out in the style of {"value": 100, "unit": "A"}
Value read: {"value": 7, "unit": "A"}
